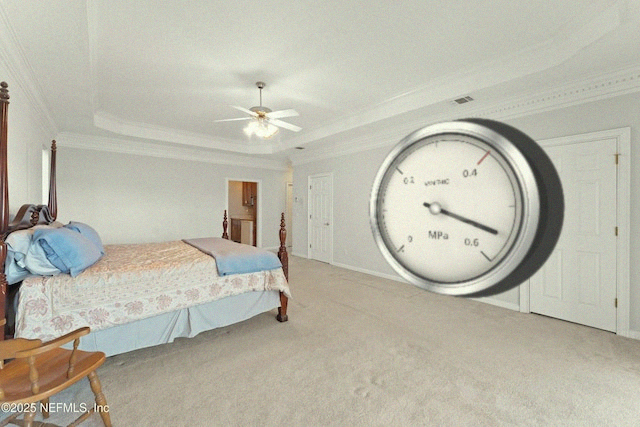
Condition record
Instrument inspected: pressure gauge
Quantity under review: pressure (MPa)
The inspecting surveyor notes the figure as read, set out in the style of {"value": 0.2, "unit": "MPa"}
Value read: {"value": 0.55, "unit": "MPa"}
